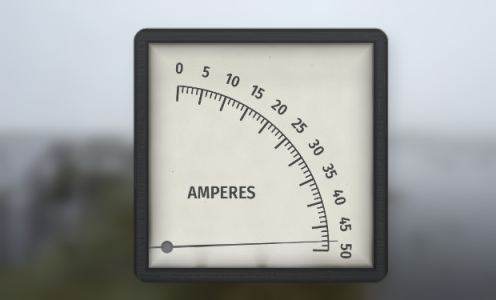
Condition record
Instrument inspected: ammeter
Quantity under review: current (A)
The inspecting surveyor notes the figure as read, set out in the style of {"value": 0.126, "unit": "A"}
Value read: {"value": 48, "unit": "A"}
